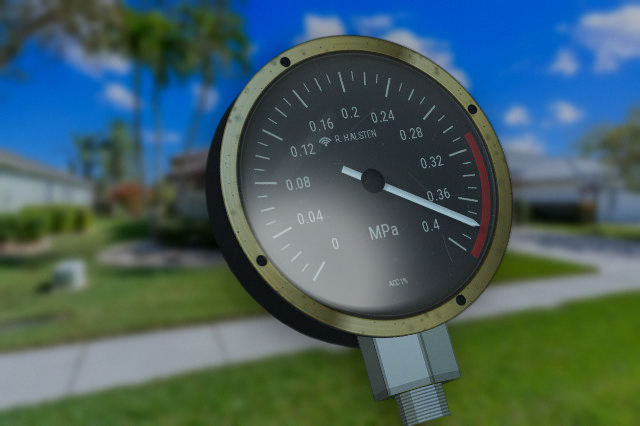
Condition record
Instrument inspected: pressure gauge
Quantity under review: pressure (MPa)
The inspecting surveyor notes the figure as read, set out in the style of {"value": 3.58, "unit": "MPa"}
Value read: {"value": 0.38, "unit": "MPa"}
